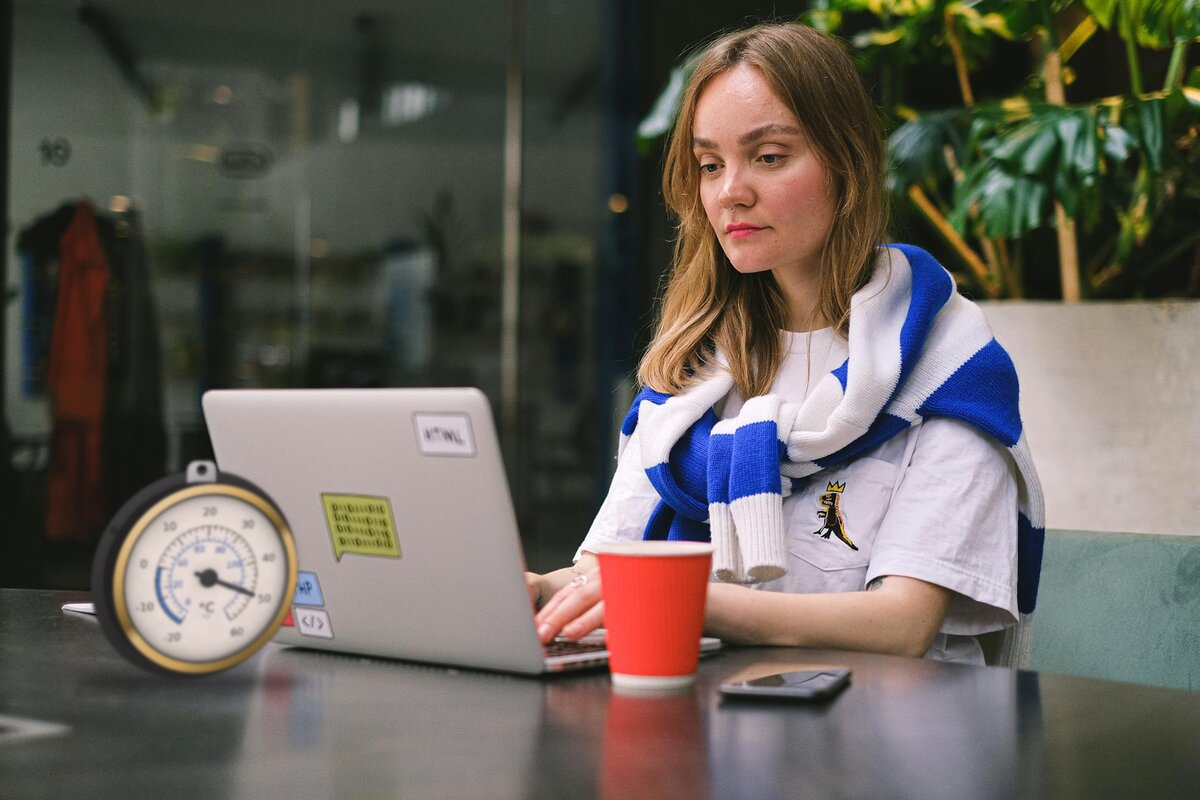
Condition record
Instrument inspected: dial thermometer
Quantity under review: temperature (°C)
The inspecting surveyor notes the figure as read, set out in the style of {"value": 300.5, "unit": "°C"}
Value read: {"value": 50, "unit": "°C"}
